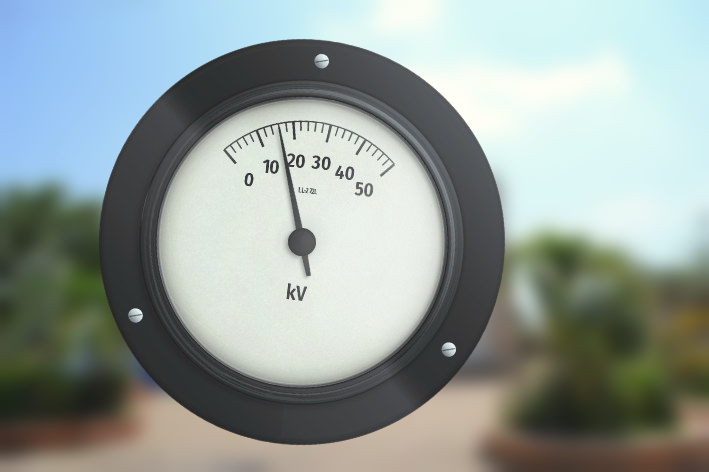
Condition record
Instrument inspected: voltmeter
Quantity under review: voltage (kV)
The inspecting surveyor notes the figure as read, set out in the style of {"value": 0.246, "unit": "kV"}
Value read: {"value": 16, "unit": "kV"}
